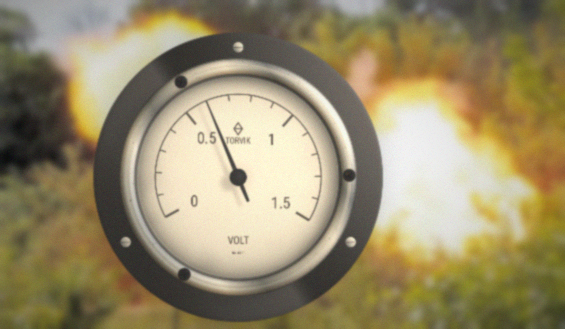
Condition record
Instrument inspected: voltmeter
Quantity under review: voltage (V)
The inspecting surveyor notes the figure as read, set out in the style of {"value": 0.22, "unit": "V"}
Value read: {"value": 0.6, "unit": "V"}
